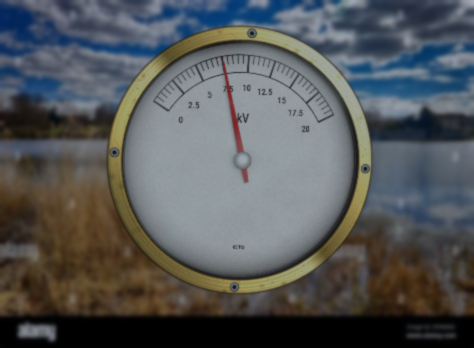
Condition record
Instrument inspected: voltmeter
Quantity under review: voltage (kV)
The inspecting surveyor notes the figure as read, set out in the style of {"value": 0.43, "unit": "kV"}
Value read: {"value": 7.5, "unit": "kV"}
